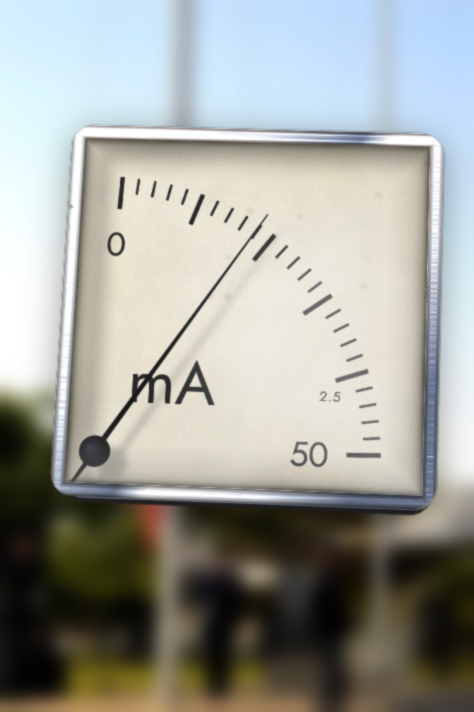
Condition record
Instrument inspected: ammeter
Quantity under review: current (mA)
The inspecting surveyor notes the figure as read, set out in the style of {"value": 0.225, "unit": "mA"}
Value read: {"value": 18, "unit": "mA"}
